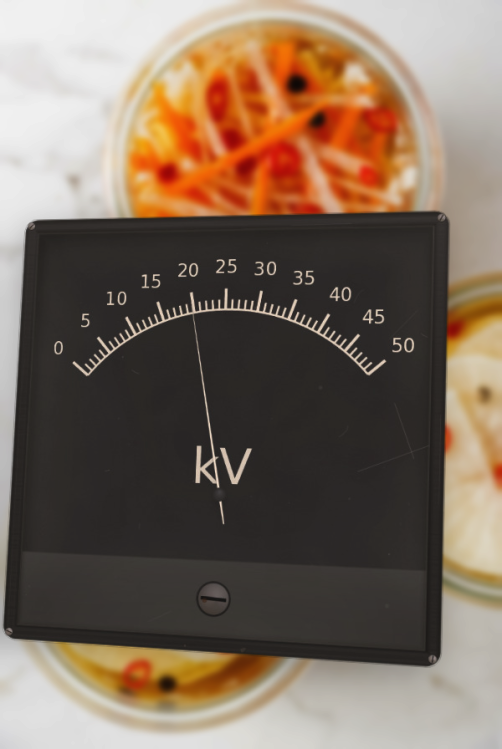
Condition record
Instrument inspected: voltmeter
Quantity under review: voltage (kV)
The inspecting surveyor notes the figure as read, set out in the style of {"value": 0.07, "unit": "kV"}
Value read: {"value": 20, "unit": "kV"}
